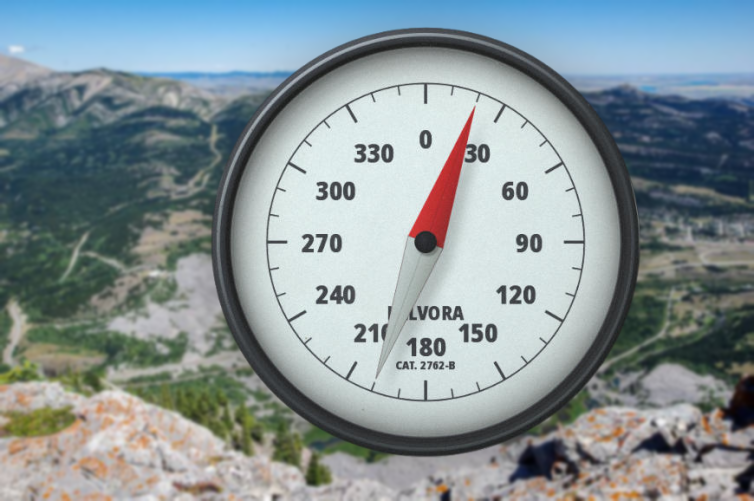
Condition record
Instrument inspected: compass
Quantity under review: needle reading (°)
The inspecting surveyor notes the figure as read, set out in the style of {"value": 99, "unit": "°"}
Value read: {"value": 20, "unit": "°"}
